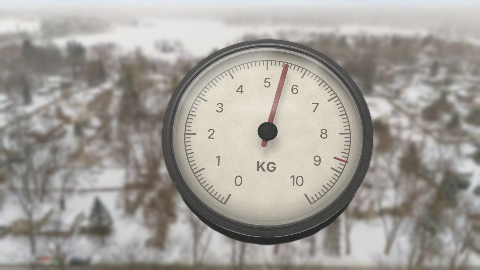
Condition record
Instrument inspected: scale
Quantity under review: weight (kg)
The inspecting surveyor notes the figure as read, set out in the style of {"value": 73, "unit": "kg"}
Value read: {"value": 5.5, "unit": "kg"}
